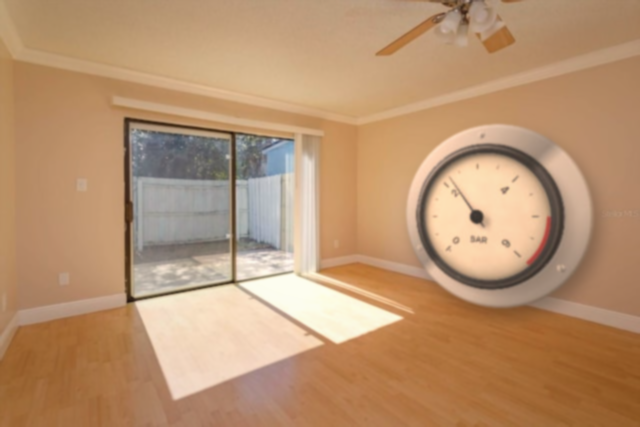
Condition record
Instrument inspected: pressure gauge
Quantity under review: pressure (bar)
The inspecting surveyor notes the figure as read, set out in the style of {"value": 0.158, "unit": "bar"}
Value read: {"value": 2.25, "unit": "bar"}
